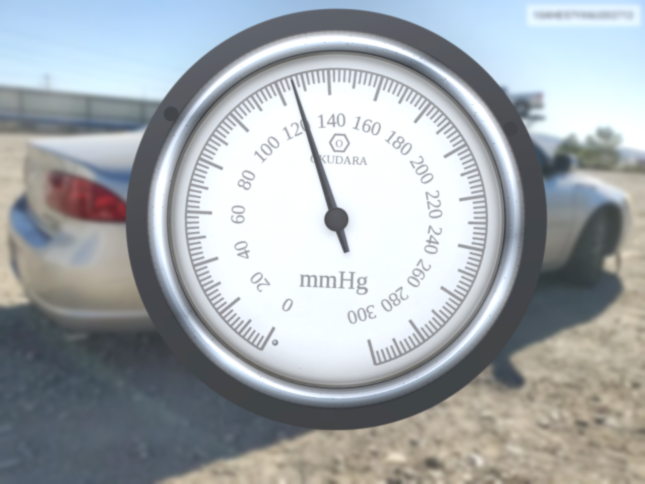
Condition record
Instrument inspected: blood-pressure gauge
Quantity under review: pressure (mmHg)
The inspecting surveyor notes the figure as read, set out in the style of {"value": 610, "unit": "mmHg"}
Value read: {"value": 126, "unit": "mmHg"}
